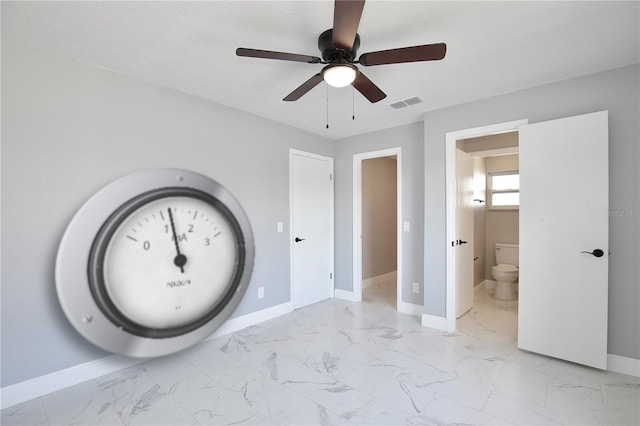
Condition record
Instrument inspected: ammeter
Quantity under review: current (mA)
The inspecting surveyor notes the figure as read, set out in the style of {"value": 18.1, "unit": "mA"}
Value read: {"value": 1.2, "unit": "mA"}
